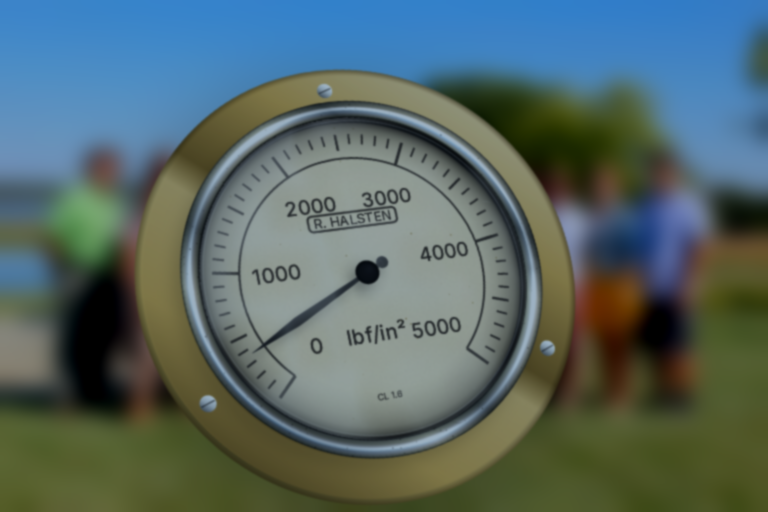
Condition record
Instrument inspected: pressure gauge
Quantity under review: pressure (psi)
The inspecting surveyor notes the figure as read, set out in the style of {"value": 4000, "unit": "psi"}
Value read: {"value": 350, "unit": "psi"}
